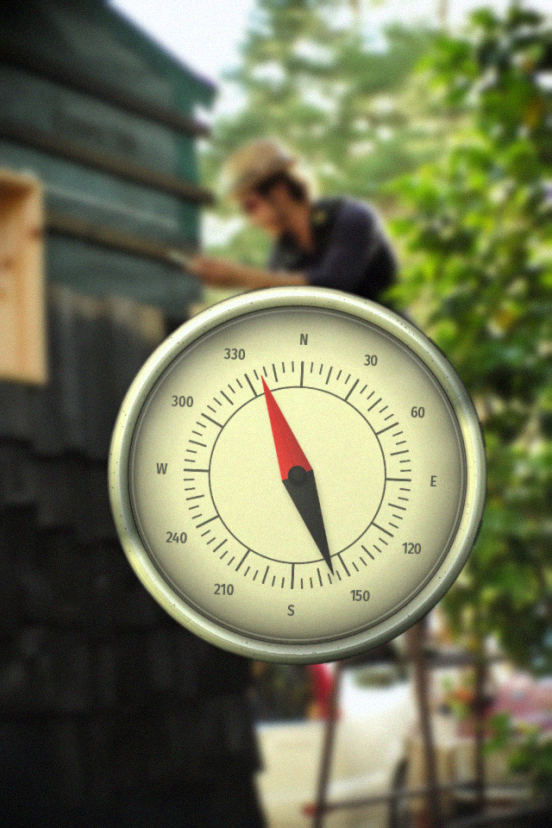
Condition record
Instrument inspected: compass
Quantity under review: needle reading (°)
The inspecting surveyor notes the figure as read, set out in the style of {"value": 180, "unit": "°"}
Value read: {"value": 337.5, "unit": "°"}
